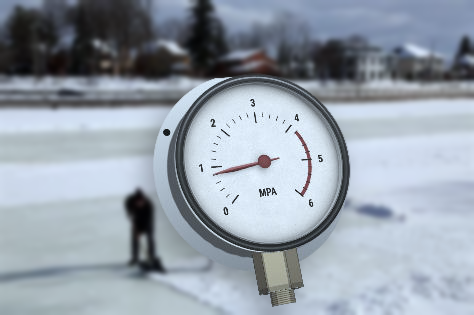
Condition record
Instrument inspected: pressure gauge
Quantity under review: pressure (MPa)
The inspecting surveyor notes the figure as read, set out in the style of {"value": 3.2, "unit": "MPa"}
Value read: {"value": 0.8, "unit": "MPa"}
